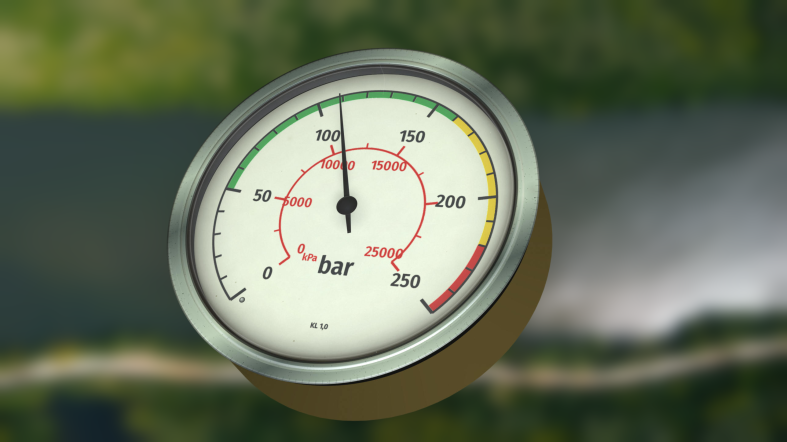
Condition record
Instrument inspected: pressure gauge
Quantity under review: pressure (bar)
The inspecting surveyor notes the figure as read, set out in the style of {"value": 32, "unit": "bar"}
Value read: {"value": 110, "unit": "bar"}
